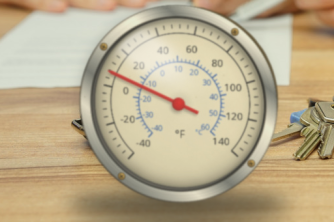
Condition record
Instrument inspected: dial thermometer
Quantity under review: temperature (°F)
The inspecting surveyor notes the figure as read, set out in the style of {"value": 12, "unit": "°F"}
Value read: {"value": 8, "unit": "°F"}
